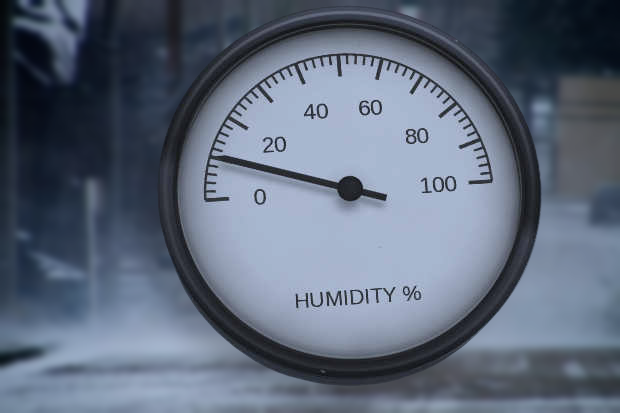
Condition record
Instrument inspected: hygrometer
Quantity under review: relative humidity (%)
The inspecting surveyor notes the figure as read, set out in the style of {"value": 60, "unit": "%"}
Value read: {"value": 10, "unit": "%"}
